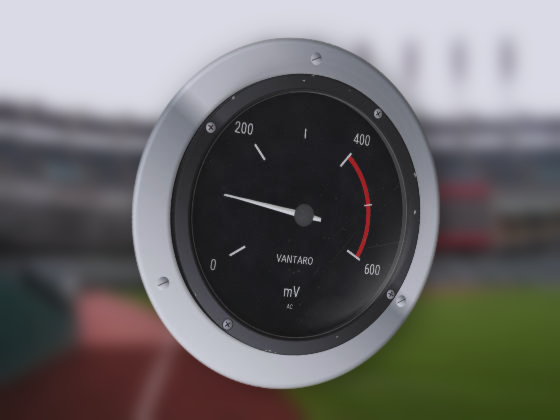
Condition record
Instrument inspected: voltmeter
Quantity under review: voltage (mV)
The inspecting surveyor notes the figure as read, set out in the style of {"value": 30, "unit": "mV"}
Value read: {"value": 100, "unit": "mV"}
